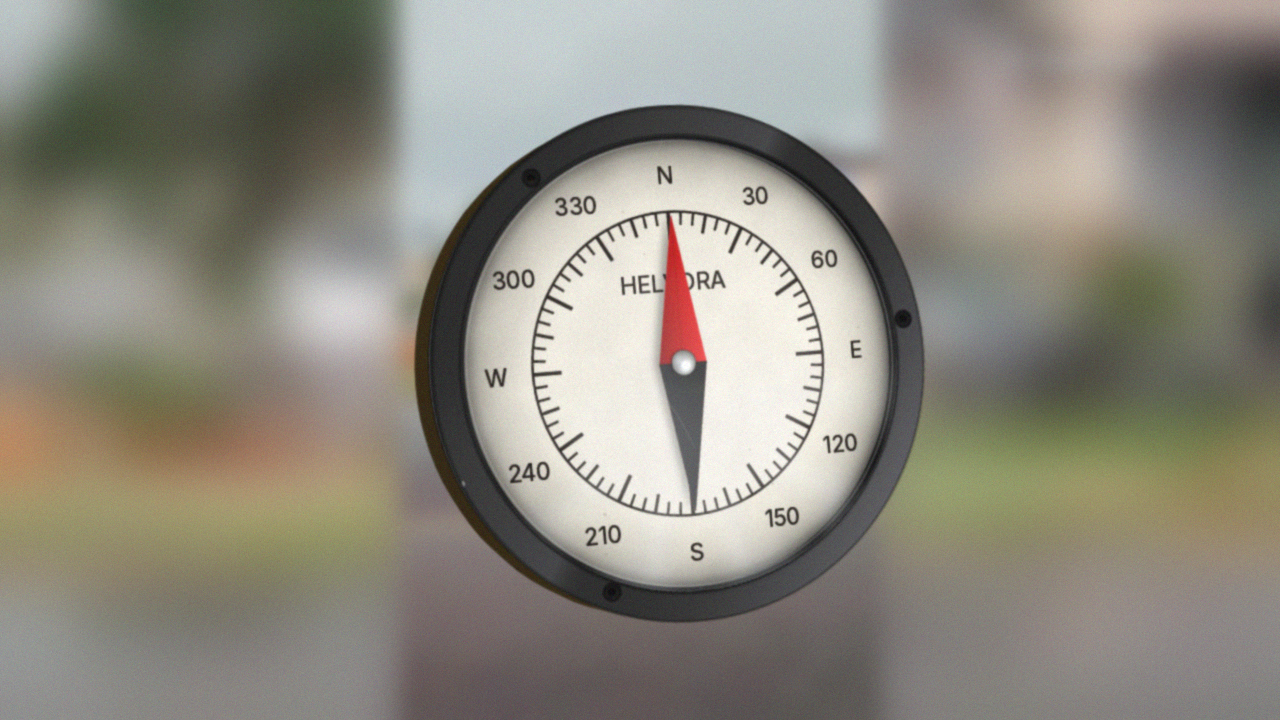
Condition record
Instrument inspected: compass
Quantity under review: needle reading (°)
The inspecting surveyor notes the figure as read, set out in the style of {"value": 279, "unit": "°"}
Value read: {"value": 0, "unit": "°"}
